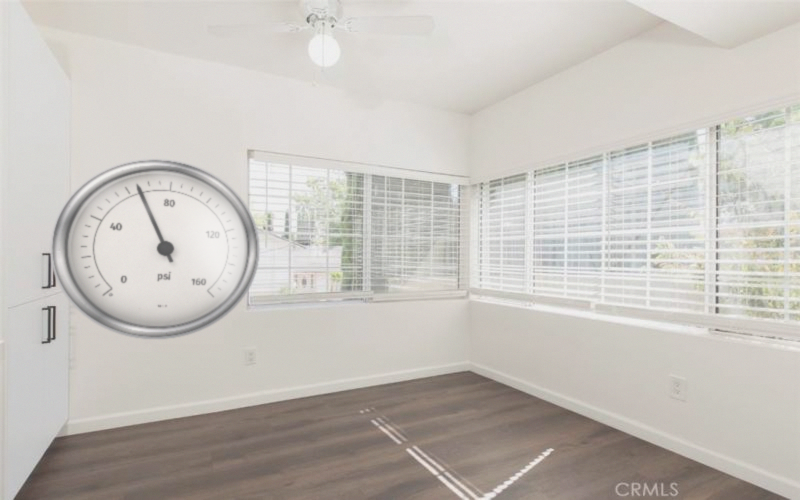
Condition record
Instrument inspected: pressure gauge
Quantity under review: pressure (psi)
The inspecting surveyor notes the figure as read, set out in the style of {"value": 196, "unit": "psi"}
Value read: {"value": 65, "unit": "psi"}
